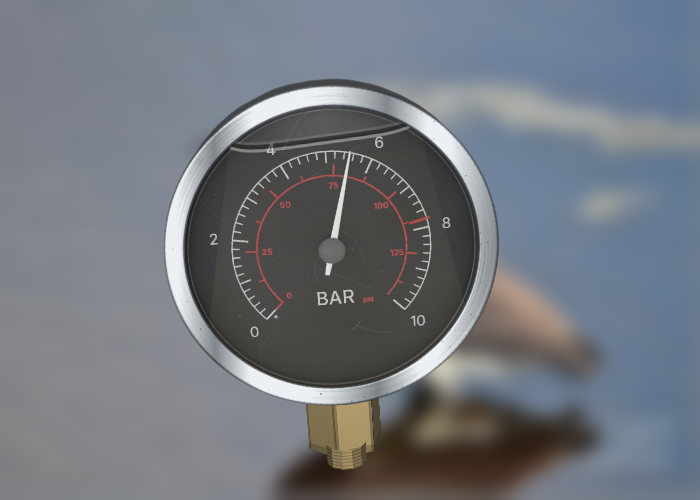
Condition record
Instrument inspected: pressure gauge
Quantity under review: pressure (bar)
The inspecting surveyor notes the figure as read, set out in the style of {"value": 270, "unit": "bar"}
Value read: {"value": 5.5, "unit": "bar"}
